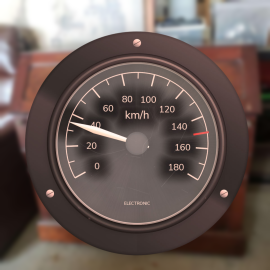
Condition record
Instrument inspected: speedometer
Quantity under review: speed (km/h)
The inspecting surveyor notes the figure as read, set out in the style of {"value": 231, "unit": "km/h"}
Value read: {"value": 35, "unit": "km/h"}
